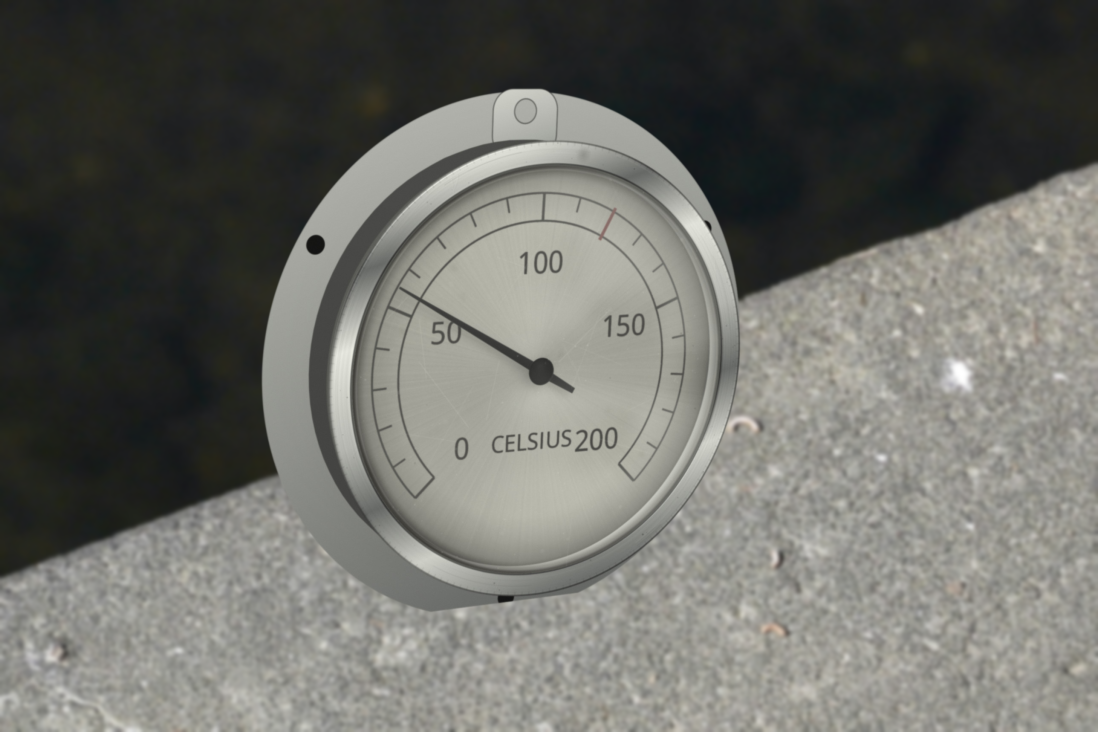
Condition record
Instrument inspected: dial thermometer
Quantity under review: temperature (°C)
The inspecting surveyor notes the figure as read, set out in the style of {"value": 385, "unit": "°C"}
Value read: {"value": 55, "unit": "°C"}
